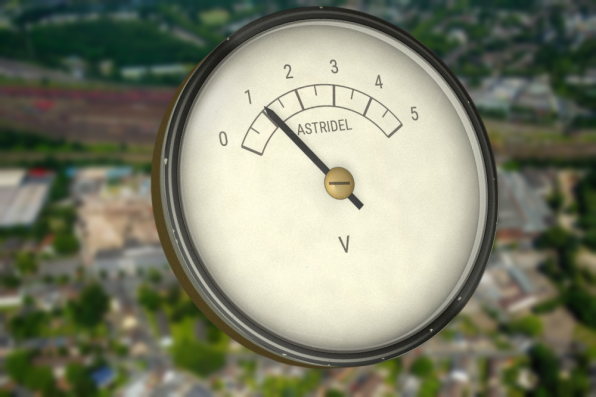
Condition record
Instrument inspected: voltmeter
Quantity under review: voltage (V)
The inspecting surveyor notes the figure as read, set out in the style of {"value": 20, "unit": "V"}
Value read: {"value": 1, "unit": "V"}
